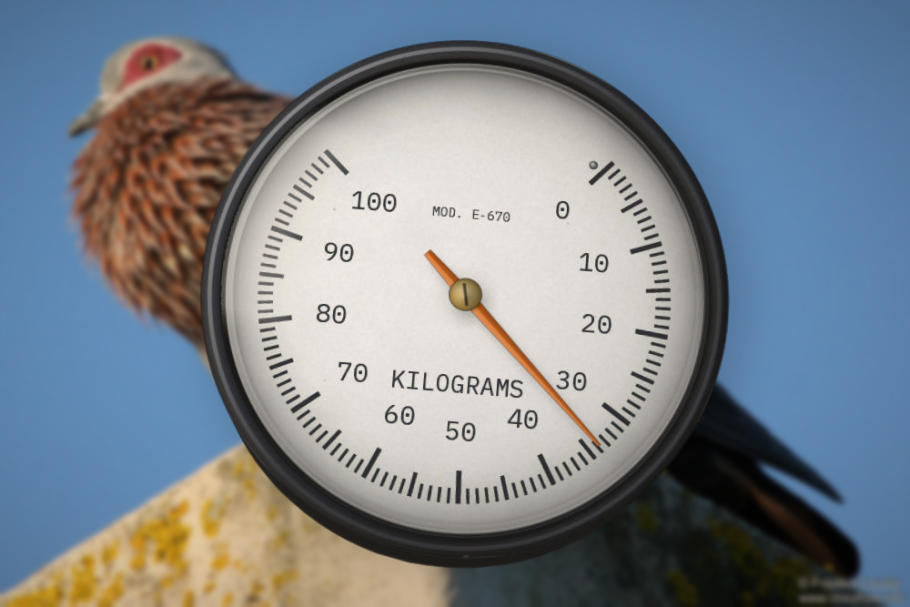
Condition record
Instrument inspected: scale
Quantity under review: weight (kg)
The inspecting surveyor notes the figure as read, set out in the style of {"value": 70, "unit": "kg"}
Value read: {"value": 34, "unit": "kg"}
